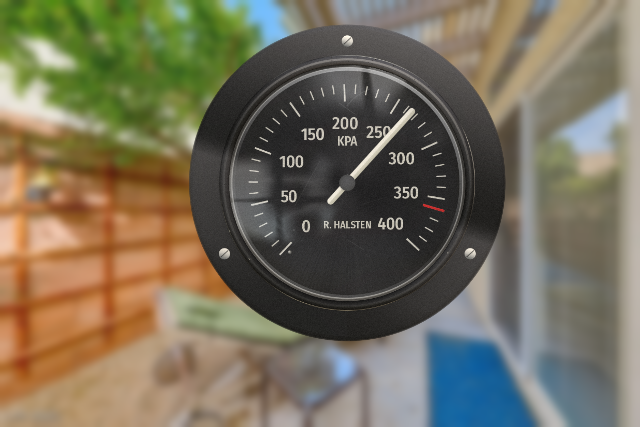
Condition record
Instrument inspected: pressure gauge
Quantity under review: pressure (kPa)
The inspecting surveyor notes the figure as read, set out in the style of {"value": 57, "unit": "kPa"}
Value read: {"value": 265, "unit": "kPa"}
